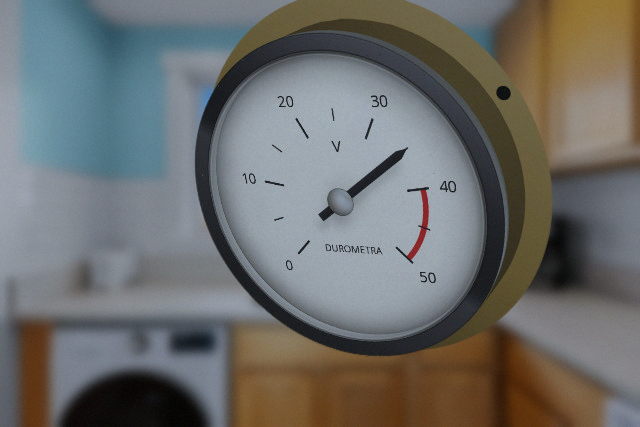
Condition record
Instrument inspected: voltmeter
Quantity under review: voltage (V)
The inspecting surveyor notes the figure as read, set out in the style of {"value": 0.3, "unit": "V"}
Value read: {"value": 35, "unit": "V"}
